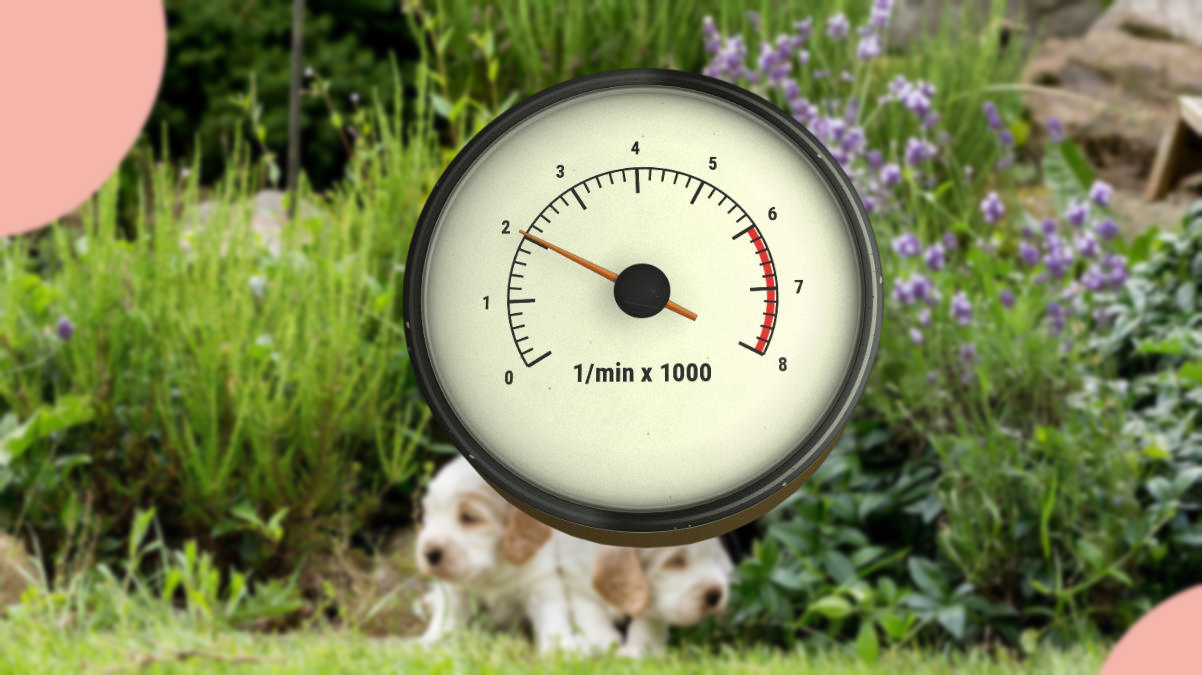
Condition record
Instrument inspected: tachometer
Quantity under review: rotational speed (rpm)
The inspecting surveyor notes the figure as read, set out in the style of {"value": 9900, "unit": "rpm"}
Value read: {"value": 2000, "unit": "rpm"}
